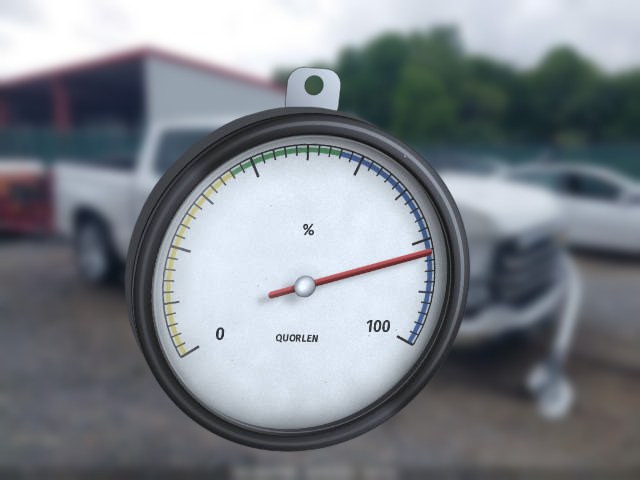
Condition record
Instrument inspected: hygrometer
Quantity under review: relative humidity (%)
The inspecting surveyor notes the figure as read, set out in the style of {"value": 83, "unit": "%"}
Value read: {"value": 82, "unit": "%"}
